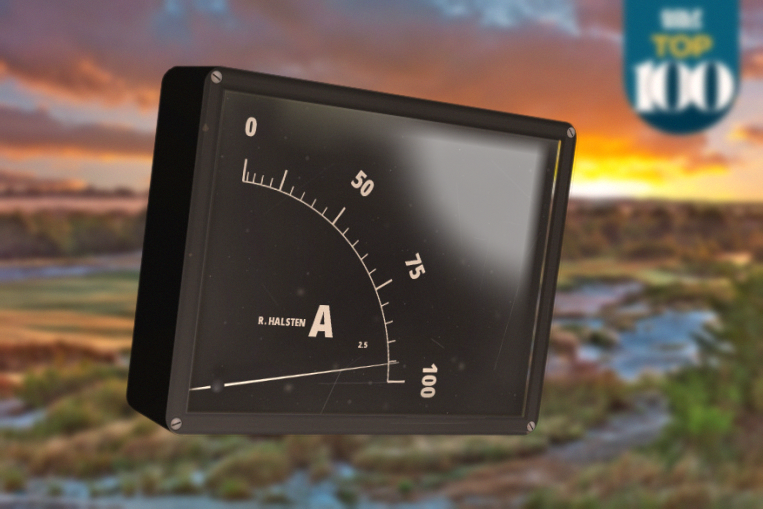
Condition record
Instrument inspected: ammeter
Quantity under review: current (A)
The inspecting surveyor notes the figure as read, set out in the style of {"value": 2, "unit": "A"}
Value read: {"value": 95, "unit": "A"}
